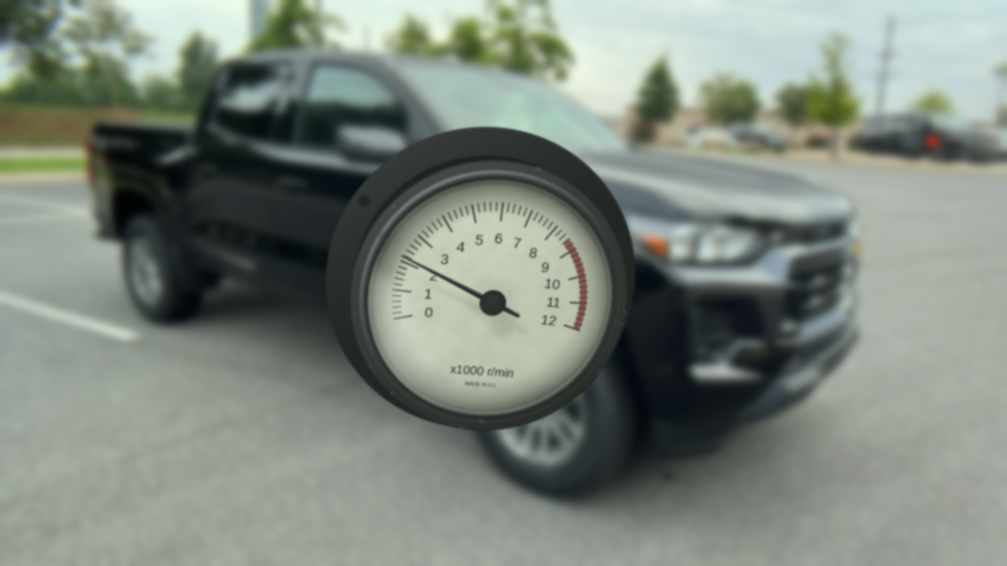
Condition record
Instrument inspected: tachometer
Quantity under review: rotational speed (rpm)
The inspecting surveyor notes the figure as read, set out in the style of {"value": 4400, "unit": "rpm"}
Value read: {"value": 2200, "unit": "rpm"}
